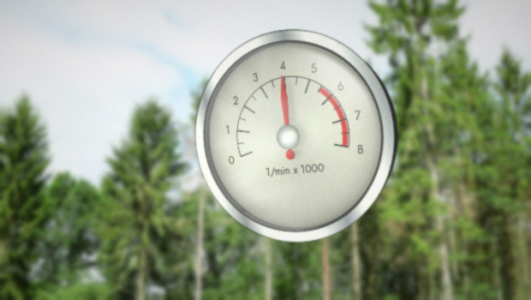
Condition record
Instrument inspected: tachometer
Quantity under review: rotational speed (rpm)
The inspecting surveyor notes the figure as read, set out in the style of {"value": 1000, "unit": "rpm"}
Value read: {"value": 4000, "unit": "rpm"}
